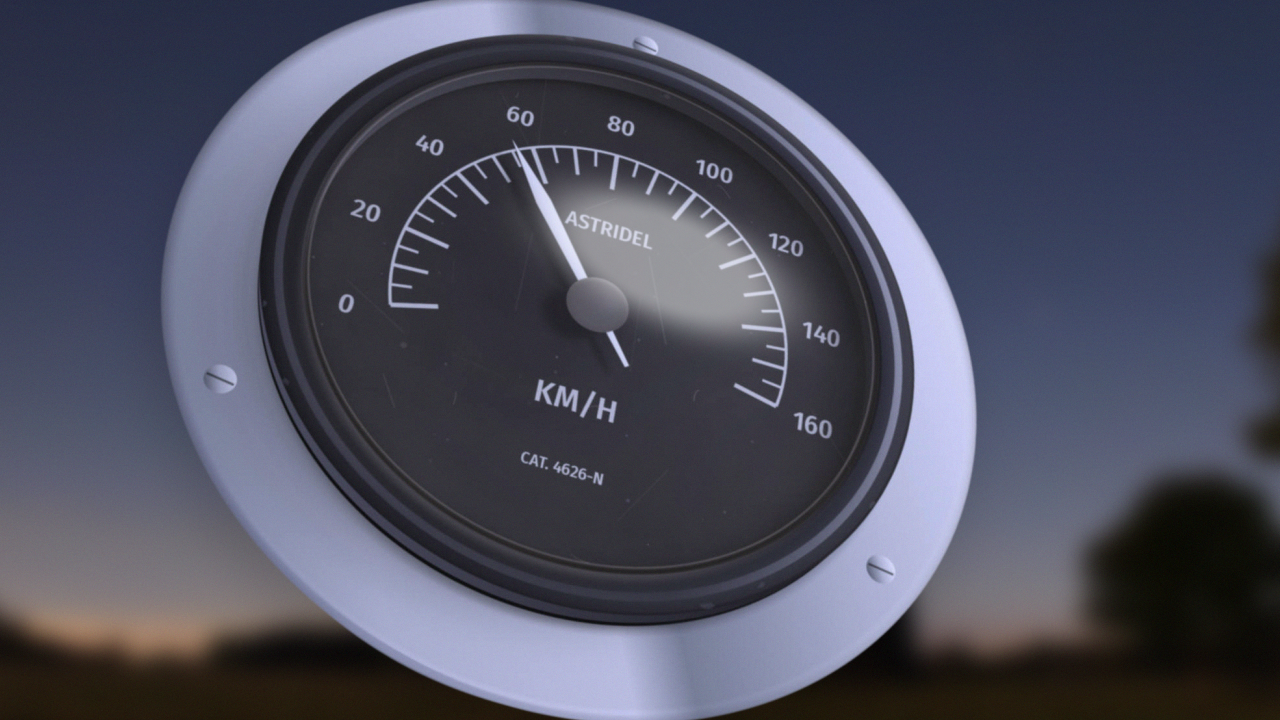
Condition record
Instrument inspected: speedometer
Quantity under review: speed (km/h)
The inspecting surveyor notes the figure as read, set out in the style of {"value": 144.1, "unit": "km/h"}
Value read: {"value": 55, "unit": "km/h"}
